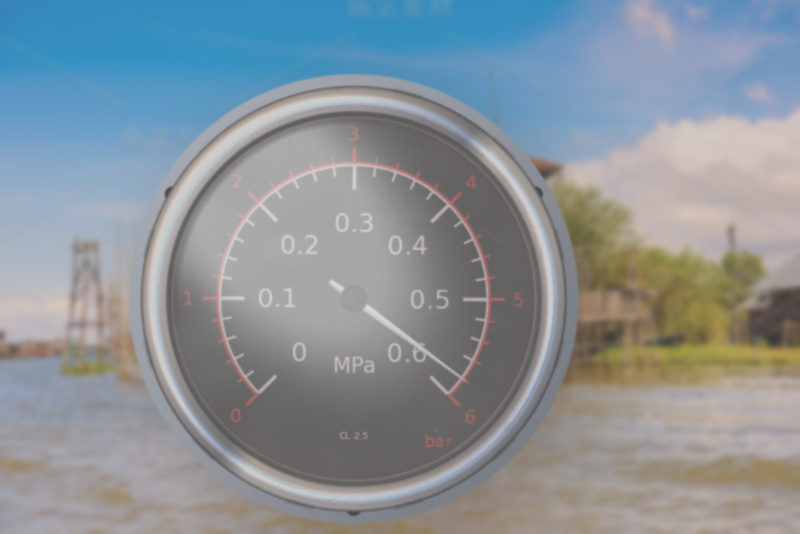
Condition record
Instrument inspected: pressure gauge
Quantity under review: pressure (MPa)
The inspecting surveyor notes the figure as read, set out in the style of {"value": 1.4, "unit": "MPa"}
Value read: {"value": 0.58, "unit": "MPa"}
